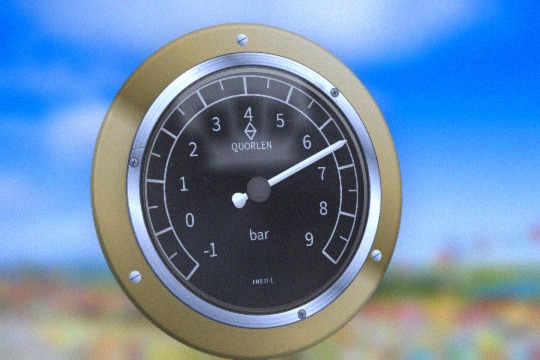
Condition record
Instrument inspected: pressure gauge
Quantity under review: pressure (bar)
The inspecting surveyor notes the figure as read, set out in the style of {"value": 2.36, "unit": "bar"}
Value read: {"value": 6.5, "unit": "bar"}
